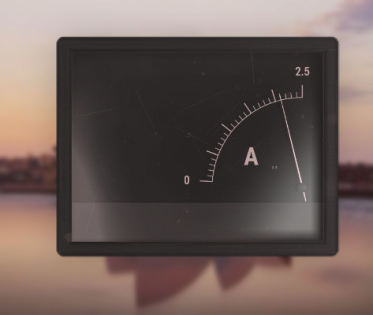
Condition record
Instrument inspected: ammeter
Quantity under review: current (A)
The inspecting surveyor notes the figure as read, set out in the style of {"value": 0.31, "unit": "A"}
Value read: {"value": 2.1, "unit": "A"}
